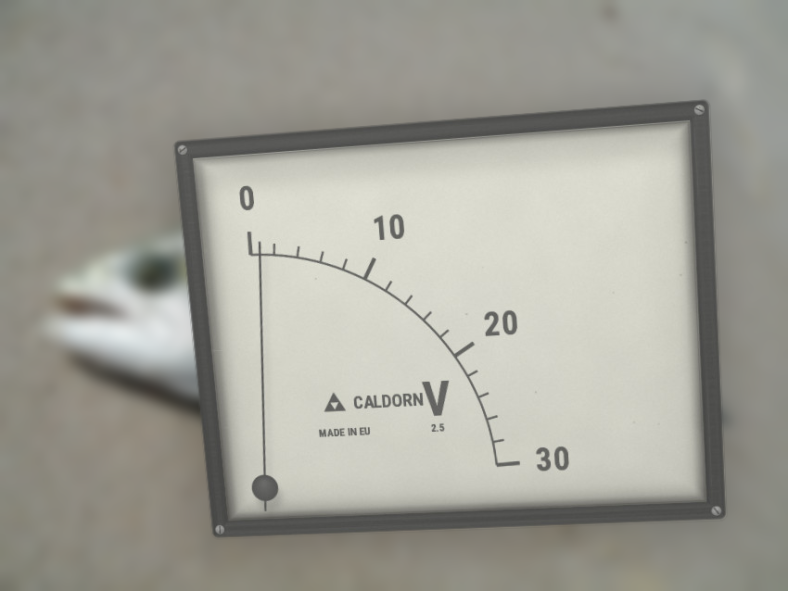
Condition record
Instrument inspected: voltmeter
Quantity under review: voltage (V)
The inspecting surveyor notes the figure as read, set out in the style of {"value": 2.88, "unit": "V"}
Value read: {"value": 1, "unit": "V"}
